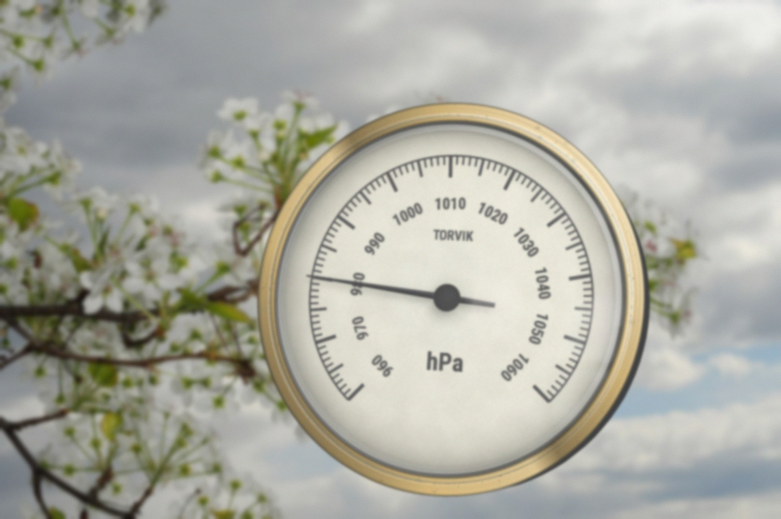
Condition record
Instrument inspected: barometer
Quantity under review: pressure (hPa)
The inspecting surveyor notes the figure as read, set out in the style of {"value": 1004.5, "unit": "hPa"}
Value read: {"value": 980, "unit": "hPa"}
